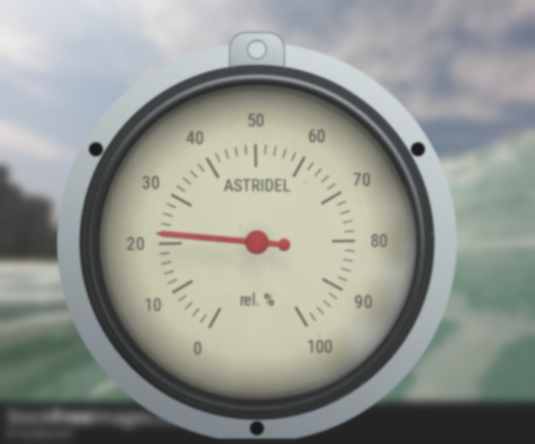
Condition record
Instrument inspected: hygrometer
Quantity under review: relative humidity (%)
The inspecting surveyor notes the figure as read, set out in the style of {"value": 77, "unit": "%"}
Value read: {"value": 22, "unit": "%"}
